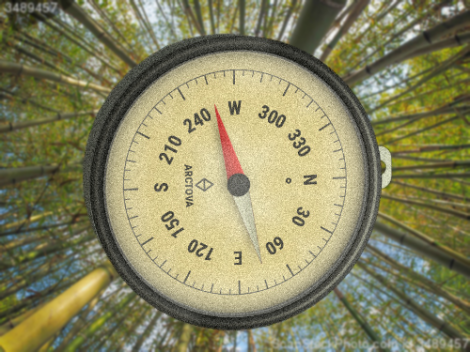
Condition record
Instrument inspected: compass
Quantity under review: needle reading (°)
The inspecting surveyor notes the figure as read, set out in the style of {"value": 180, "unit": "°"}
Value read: {"value": 255, "unit": "°"}
